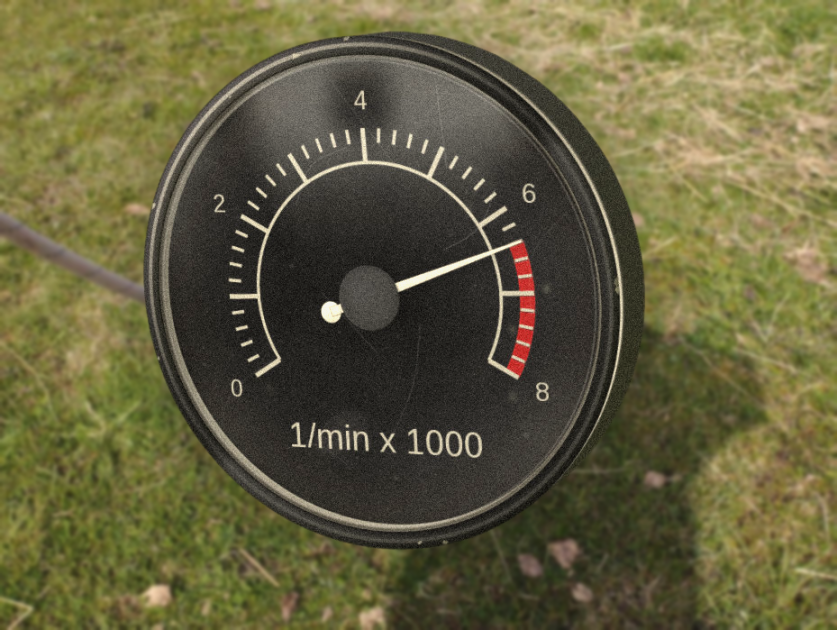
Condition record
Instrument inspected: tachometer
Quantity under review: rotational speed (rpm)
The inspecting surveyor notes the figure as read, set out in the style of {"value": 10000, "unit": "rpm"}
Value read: {"value": 6400, "unit": "rpm"}
